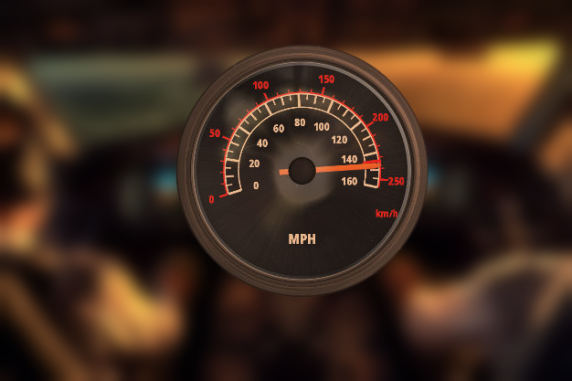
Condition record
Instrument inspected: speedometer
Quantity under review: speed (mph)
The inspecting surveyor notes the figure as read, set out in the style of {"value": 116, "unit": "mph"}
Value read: {"value": 147.5, "unit": "mph"}
